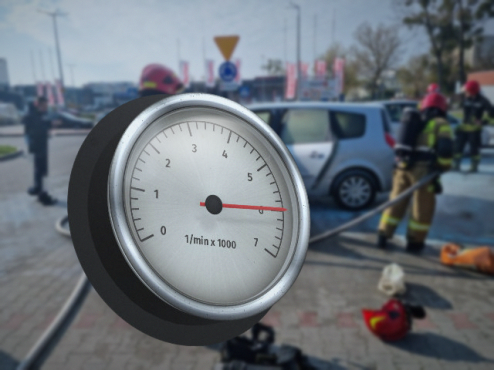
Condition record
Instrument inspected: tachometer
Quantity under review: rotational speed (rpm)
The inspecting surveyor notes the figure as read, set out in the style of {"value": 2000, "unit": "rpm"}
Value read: {"value": 6000, "unit": "rpm"}
